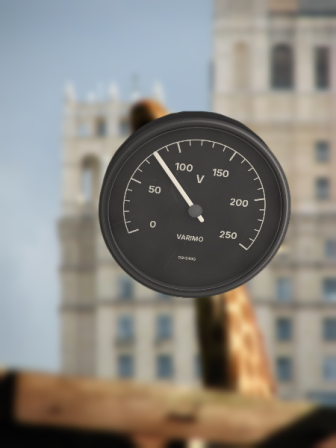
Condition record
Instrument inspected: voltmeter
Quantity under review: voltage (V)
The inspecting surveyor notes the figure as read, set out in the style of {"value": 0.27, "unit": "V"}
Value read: {"value": 80, "unit": "V"}
